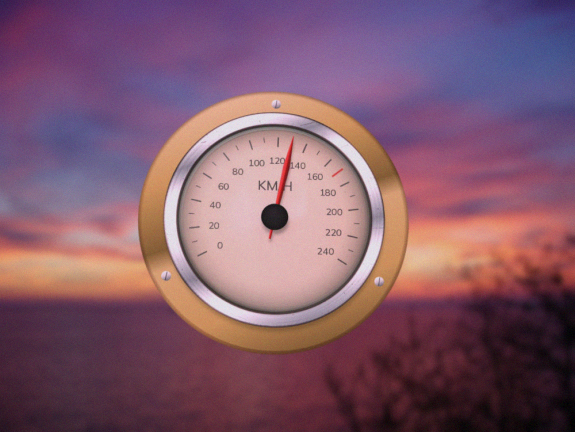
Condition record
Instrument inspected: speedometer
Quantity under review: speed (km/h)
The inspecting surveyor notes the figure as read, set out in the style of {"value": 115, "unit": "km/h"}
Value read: {"value": 130, "unit": "km/h"}
